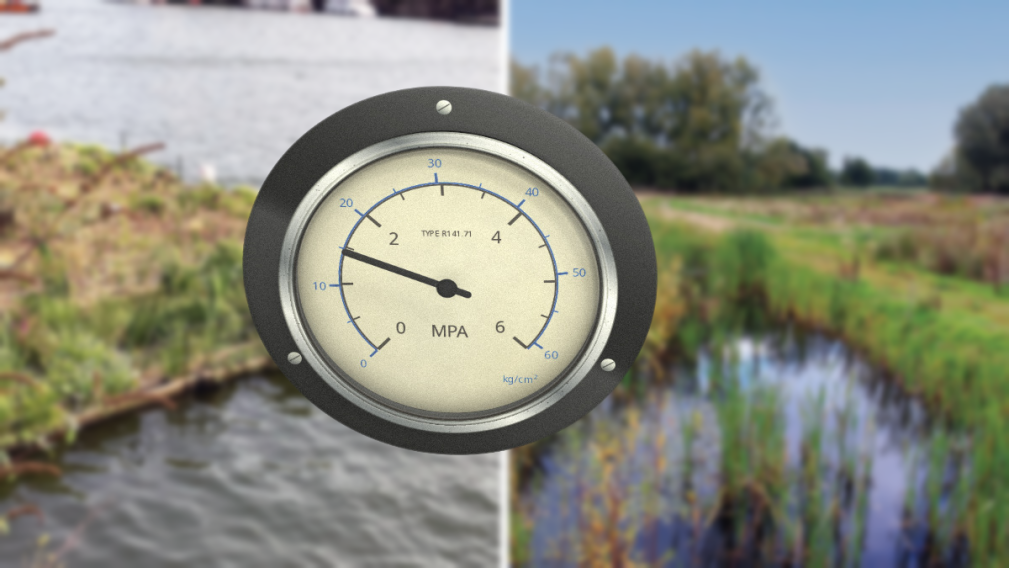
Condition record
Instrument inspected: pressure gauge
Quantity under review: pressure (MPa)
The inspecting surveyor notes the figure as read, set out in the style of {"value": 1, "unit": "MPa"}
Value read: {"value": 1.5, "unit": "MPa"}
